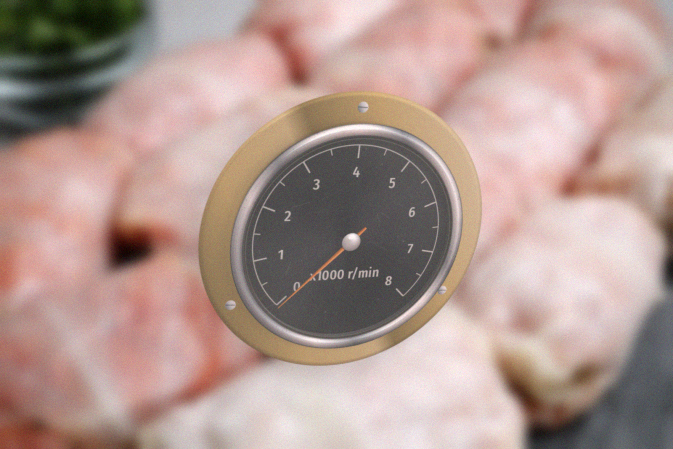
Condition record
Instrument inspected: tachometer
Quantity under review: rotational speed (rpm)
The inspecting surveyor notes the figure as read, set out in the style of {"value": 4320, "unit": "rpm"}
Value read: {"value": 0, "unit": "rpm"}
